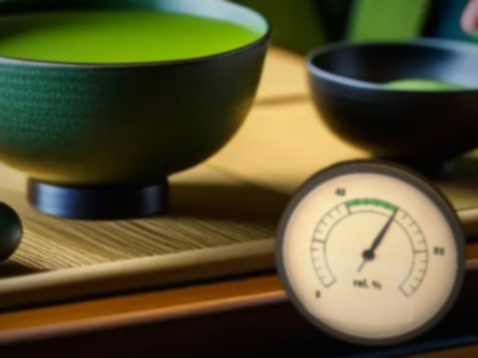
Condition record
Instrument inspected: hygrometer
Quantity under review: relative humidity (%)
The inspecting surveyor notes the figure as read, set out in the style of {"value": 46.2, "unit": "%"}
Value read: {"value": 60, "unit": "%"}
